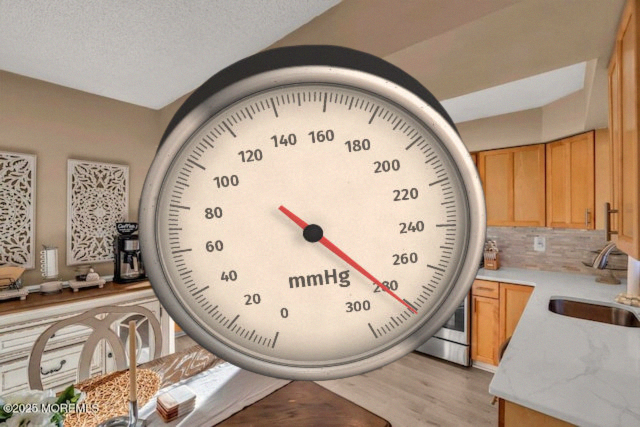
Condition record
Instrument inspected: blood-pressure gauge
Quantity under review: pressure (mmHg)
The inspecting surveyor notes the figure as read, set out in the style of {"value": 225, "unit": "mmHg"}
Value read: {"value": 280, "unit": "mmHg"}
